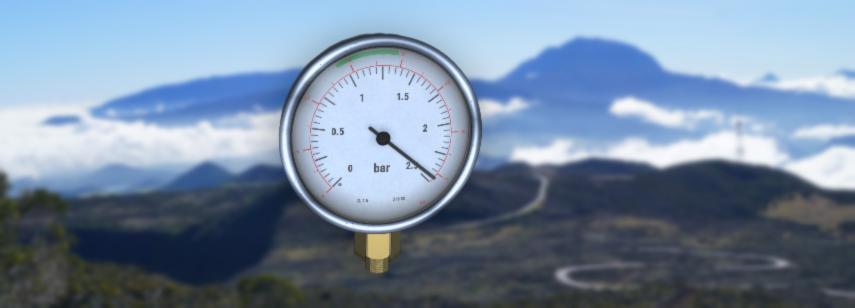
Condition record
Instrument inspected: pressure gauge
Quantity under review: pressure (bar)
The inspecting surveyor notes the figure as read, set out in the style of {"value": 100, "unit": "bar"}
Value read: {"value": 2.45, "unit": "bar"}
